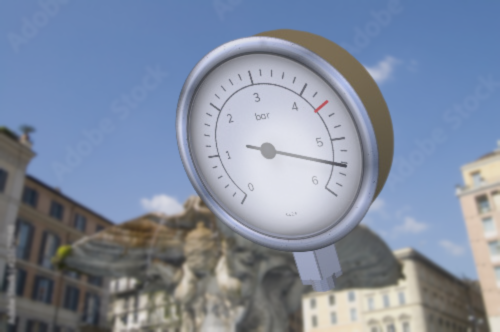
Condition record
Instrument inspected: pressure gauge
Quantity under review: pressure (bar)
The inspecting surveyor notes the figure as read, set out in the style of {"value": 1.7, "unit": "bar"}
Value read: {"value": 5.4, "unit": "bar"}
